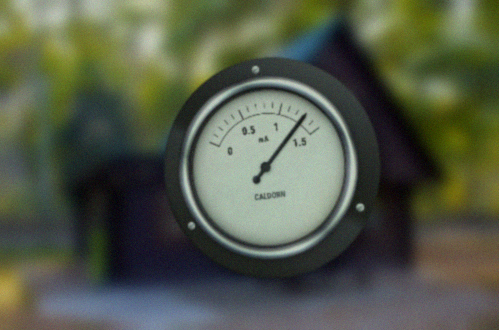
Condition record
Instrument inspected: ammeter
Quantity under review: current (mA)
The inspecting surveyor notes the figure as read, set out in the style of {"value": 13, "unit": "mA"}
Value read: {"value": 1.3, "unit": "mA"}
